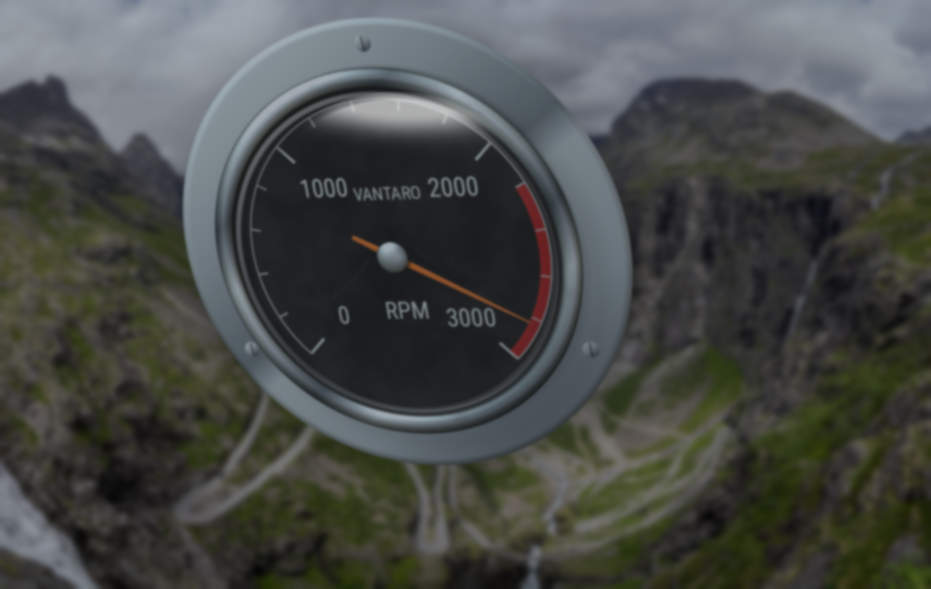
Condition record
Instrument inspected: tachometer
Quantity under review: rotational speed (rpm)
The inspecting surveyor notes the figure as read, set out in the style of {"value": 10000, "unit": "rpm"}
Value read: {"value": 2800, "unit": "rpm"}
